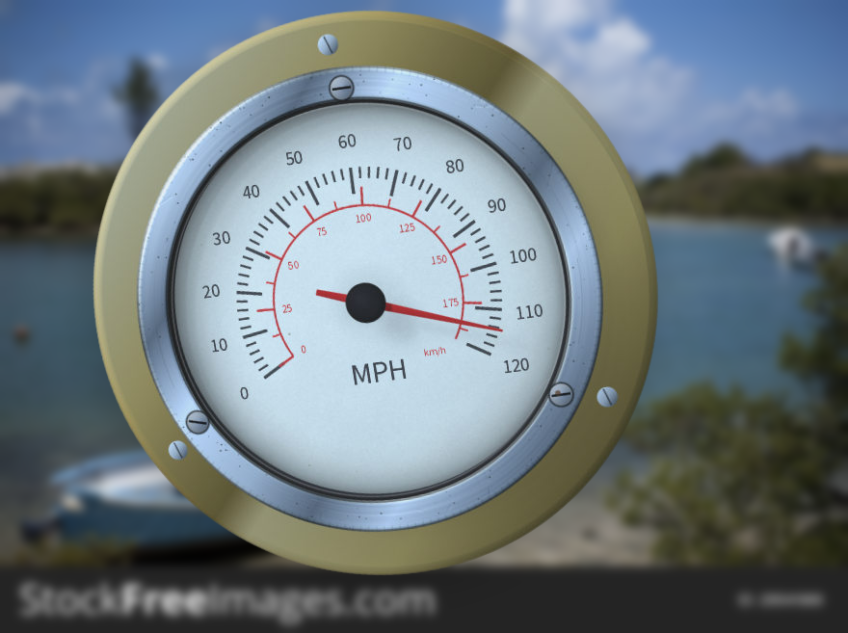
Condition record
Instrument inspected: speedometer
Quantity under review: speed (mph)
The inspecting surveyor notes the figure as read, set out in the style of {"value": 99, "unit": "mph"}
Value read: {"value": 114, "unit": "mph"}
